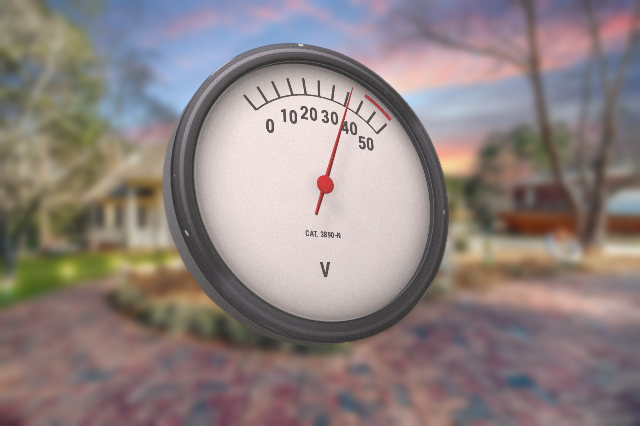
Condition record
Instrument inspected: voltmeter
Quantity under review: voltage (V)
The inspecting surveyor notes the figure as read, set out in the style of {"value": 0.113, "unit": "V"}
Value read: {"value": 35, "unit": "V"}
